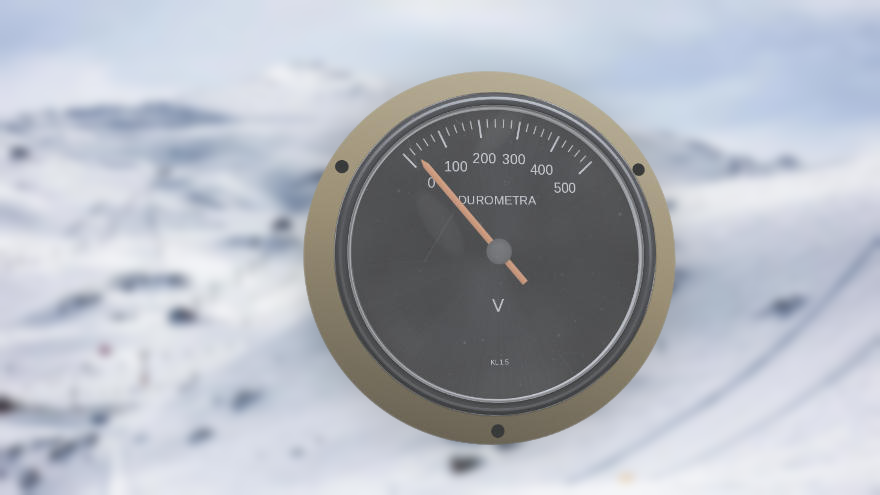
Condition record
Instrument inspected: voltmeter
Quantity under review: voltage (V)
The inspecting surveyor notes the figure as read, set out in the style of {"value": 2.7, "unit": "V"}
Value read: {"value": 20, "unit": "V"}
